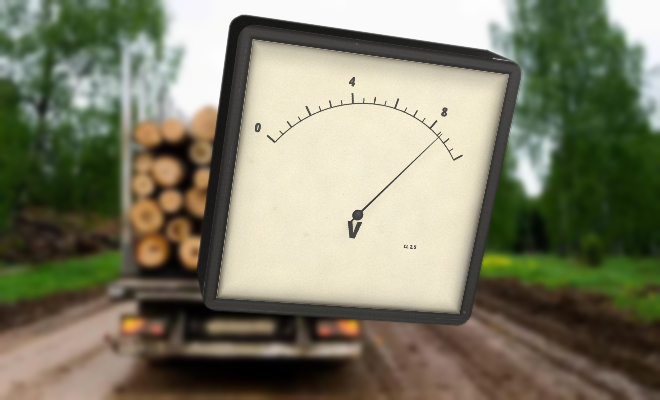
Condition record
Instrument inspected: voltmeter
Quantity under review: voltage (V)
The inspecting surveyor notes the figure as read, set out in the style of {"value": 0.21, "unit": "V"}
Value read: {"value": 8.5, "unit": "V"}
